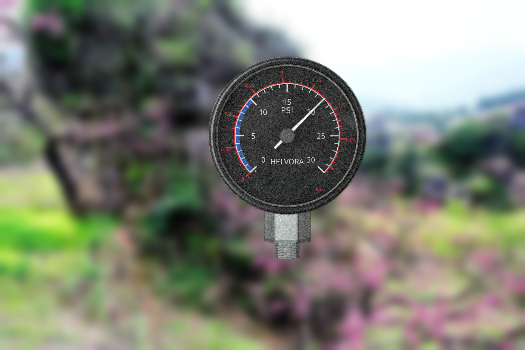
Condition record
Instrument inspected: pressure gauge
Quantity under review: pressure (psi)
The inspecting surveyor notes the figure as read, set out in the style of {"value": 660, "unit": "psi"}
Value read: {"value": 20, "unit": "psi"}
